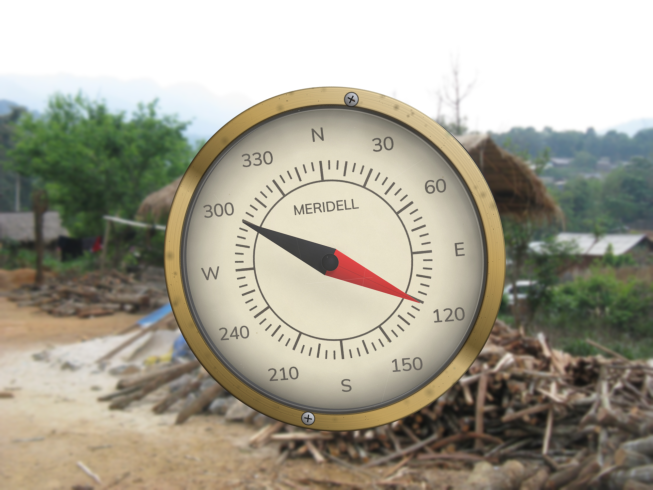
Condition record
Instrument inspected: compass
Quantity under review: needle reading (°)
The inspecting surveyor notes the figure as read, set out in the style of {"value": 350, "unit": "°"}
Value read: {"value": 120, "unit": "°"}
